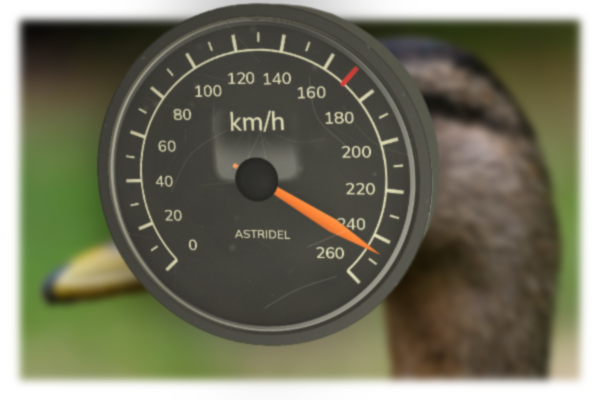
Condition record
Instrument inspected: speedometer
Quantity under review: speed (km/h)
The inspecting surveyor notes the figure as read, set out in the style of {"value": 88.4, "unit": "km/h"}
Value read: {"value": 245, "unit": "km/h"}
